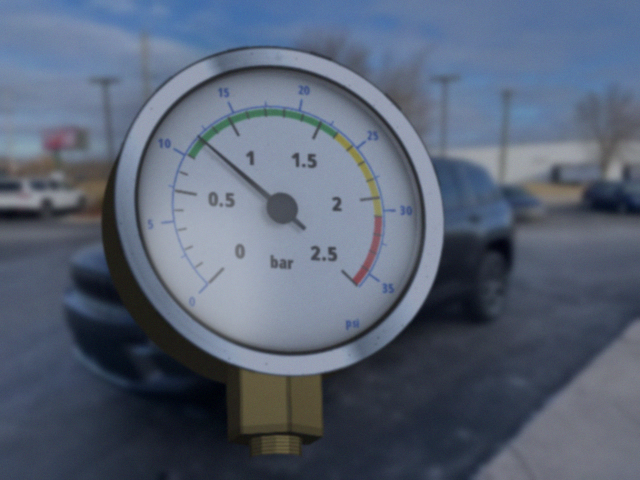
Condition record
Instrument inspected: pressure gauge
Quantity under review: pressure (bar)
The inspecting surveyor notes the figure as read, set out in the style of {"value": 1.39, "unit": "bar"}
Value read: {"value": 0.8, "unit": "bar"}
